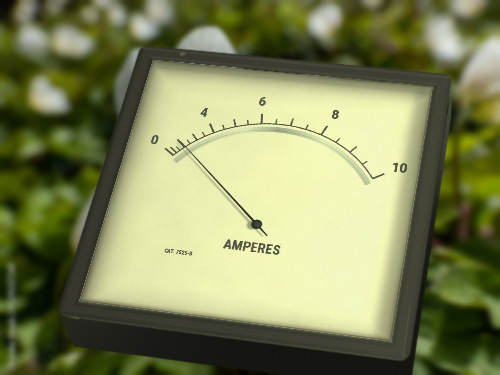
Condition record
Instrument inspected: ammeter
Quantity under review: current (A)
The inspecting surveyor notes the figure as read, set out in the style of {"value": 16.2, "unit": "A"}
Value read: {"value": 2, "unit": "A"}
